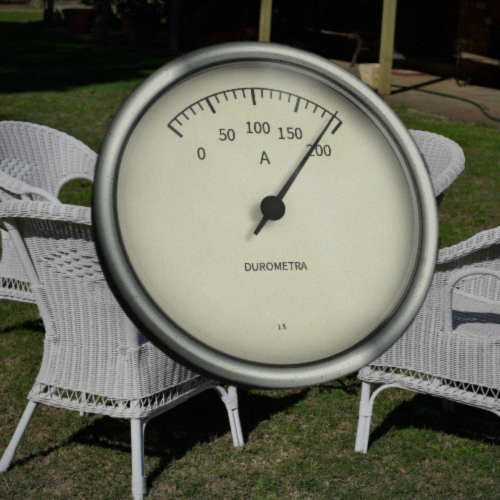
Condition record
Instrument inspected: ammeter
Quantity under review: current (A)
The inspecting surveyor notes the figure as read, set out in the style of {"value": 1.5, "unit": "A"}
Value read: {"value": 190, "unit": "A"}
